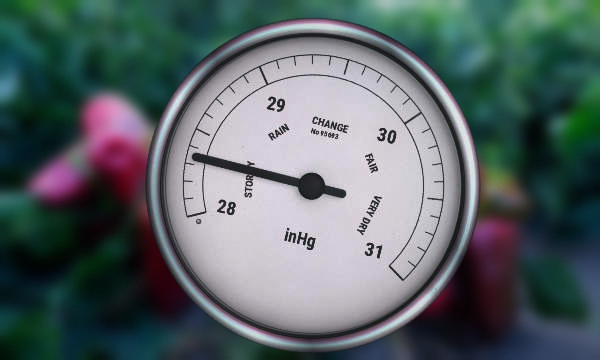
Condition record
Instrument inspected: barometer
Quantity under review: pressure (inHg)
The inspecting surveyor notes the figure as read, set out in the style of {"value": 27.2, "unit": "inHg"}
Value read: {"value": 28.35, "unit": "inHg"}
